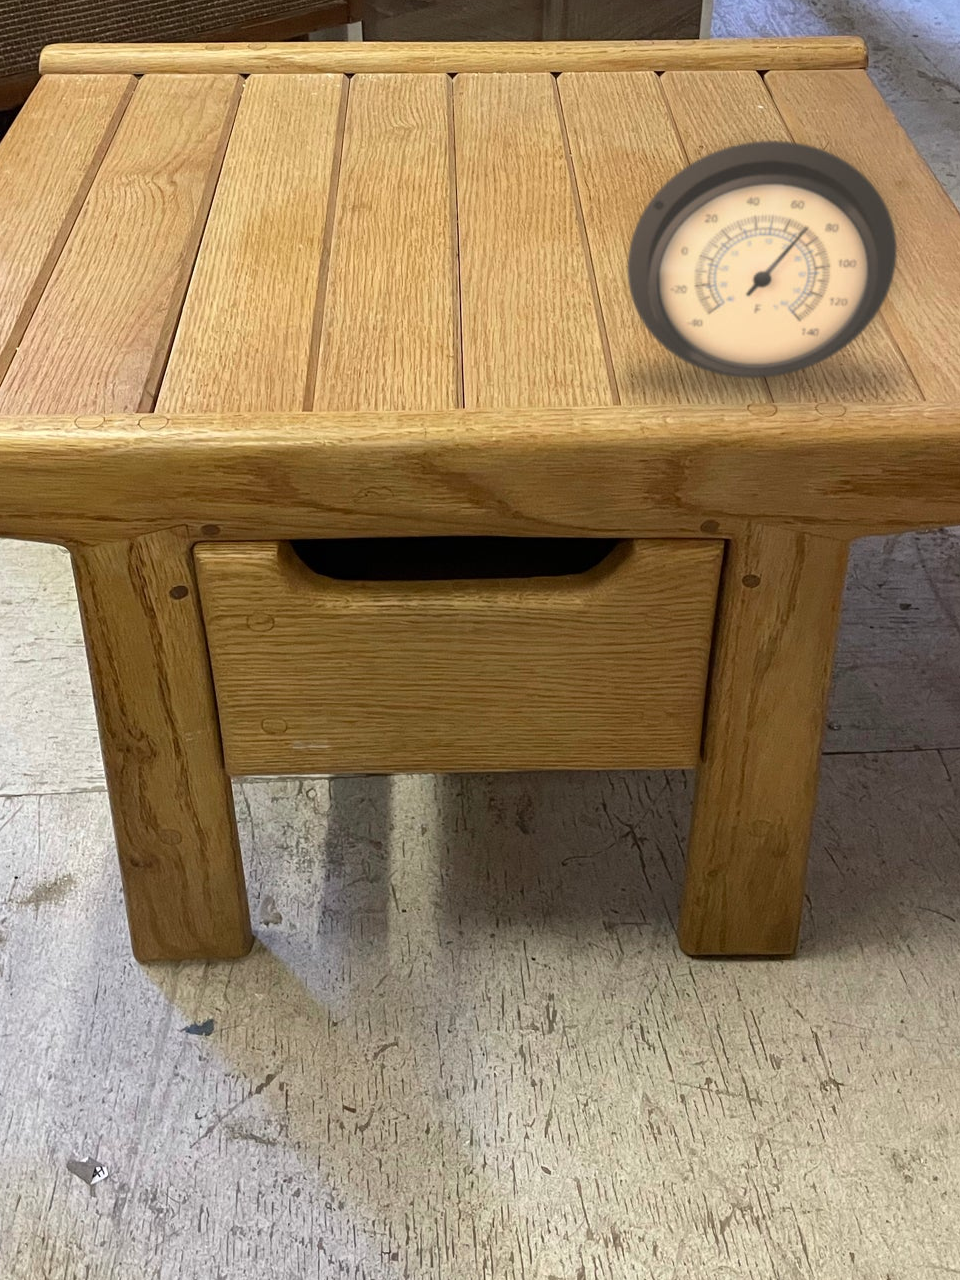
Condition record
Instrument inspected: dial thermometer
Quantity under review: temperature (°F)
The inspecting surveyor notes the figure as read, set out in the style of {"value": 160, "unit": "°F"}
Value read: {"value": 70, "unit": "°F"}
